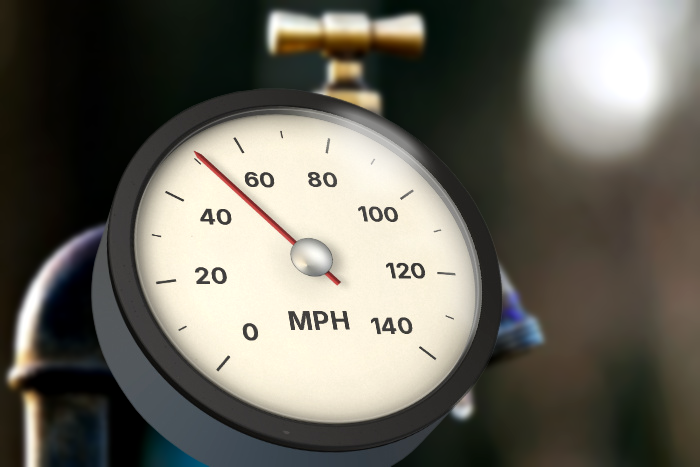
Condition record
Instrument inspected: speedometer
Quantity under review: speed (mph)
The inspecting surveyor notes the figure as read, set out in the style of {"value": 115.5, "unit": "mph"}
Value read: {"value": 50, "unit": "mph"}
